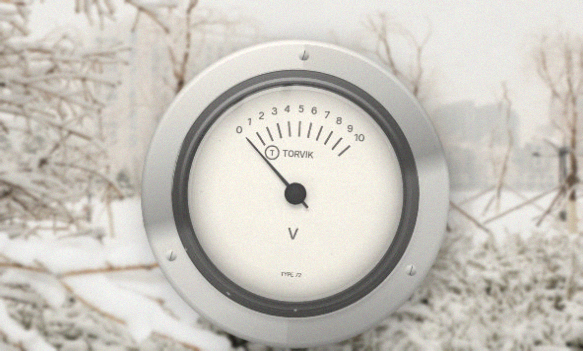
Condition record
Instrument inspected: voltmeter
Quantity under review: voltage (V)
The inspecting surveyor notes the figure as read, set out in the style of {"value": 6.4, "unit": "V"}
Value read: {"value": 0, "unit": "V"}
